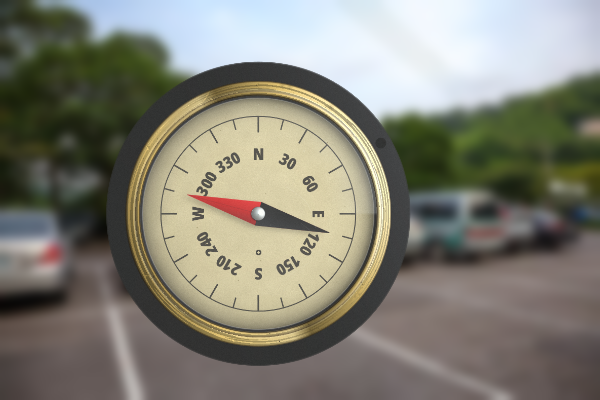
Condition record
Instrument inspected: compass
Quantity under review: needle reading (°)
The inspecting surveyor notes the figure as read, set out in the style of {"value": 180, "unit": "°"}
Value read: {"value": 285, "unit": "°"}
